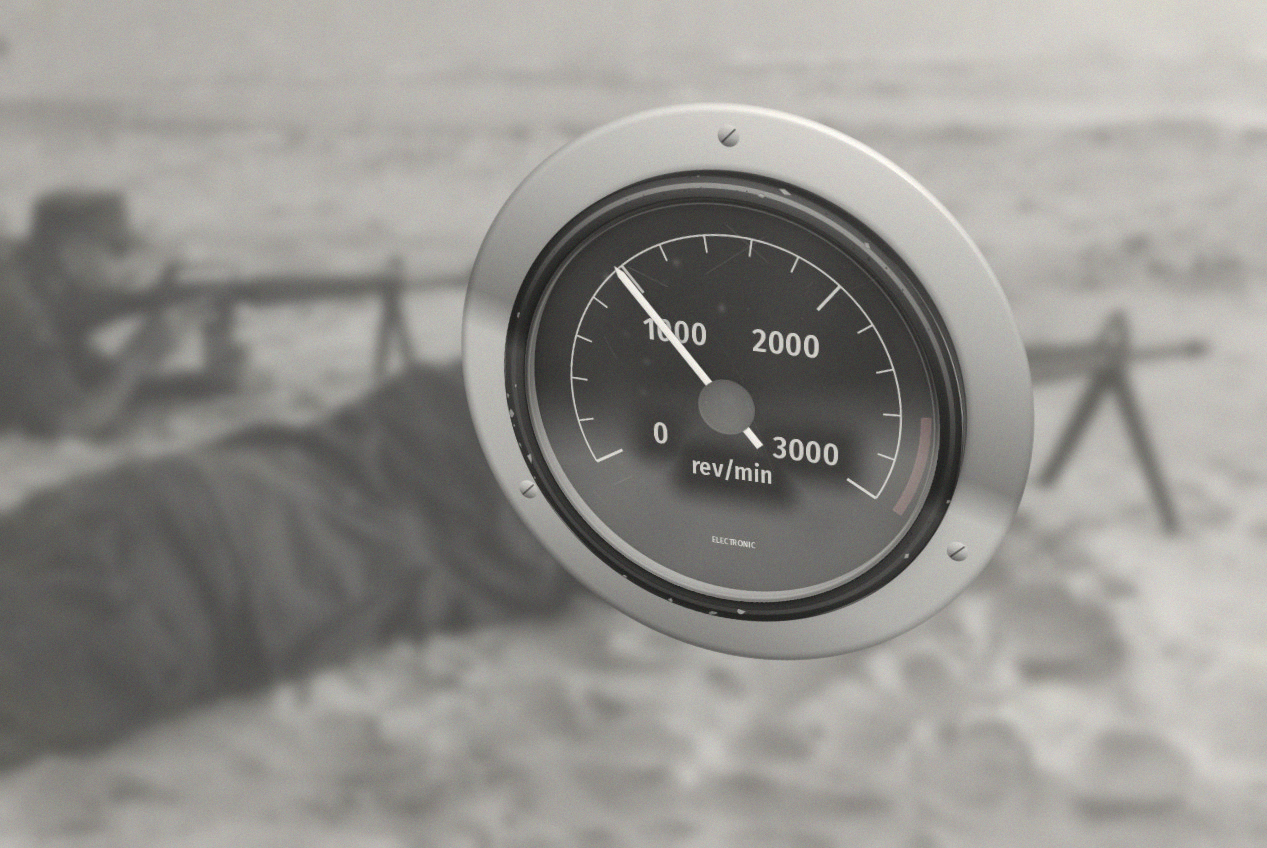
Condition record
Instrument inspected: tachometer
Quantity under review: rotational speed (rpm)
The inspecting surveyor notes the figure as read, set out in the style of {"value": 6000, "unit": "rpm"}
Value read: {"value": 1000, "unit": "rpm"}
